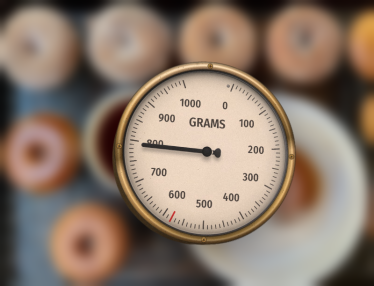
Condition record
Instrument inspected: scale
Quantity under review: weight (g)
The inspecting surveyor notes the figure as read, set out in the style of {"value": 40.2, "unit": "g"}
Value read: {"value": 790, "unit": "g"}
